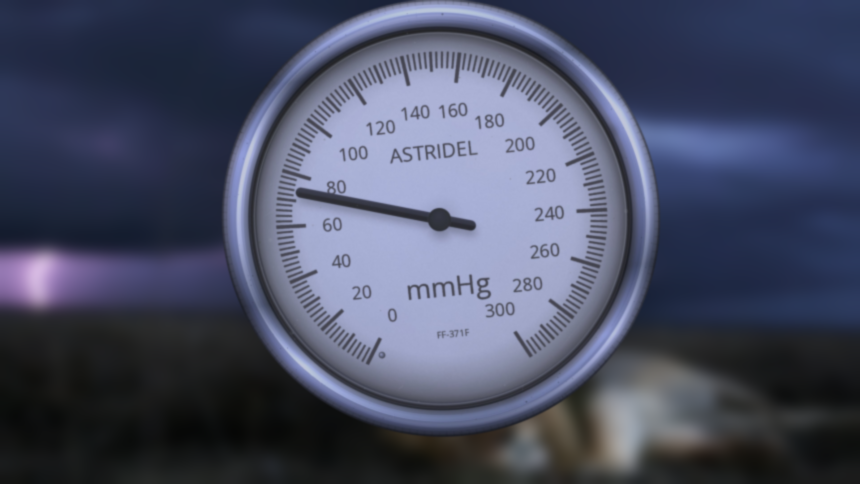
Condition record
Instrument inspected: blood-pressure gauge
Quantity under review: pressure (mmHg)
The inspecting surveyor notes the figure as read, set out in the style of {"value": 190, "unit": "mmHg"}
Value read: {"value": 74, "unit": "mmHg"}
